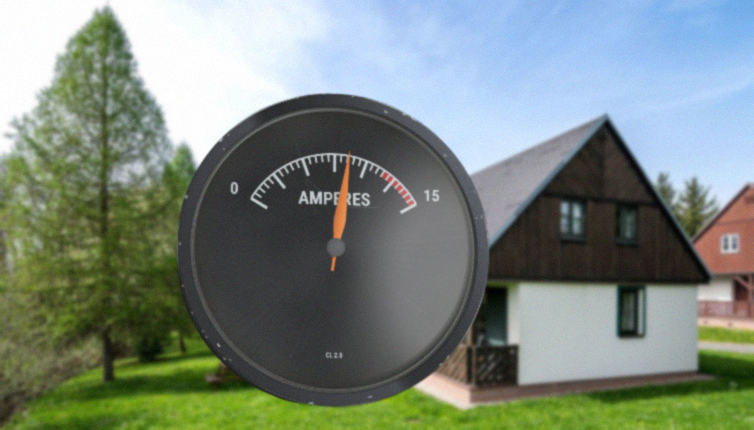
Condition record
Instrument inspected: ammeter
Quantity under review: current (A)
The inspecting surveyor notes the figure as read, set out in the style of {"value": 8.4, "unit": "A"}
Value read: {"value": 8.5, "unit": "A"}
